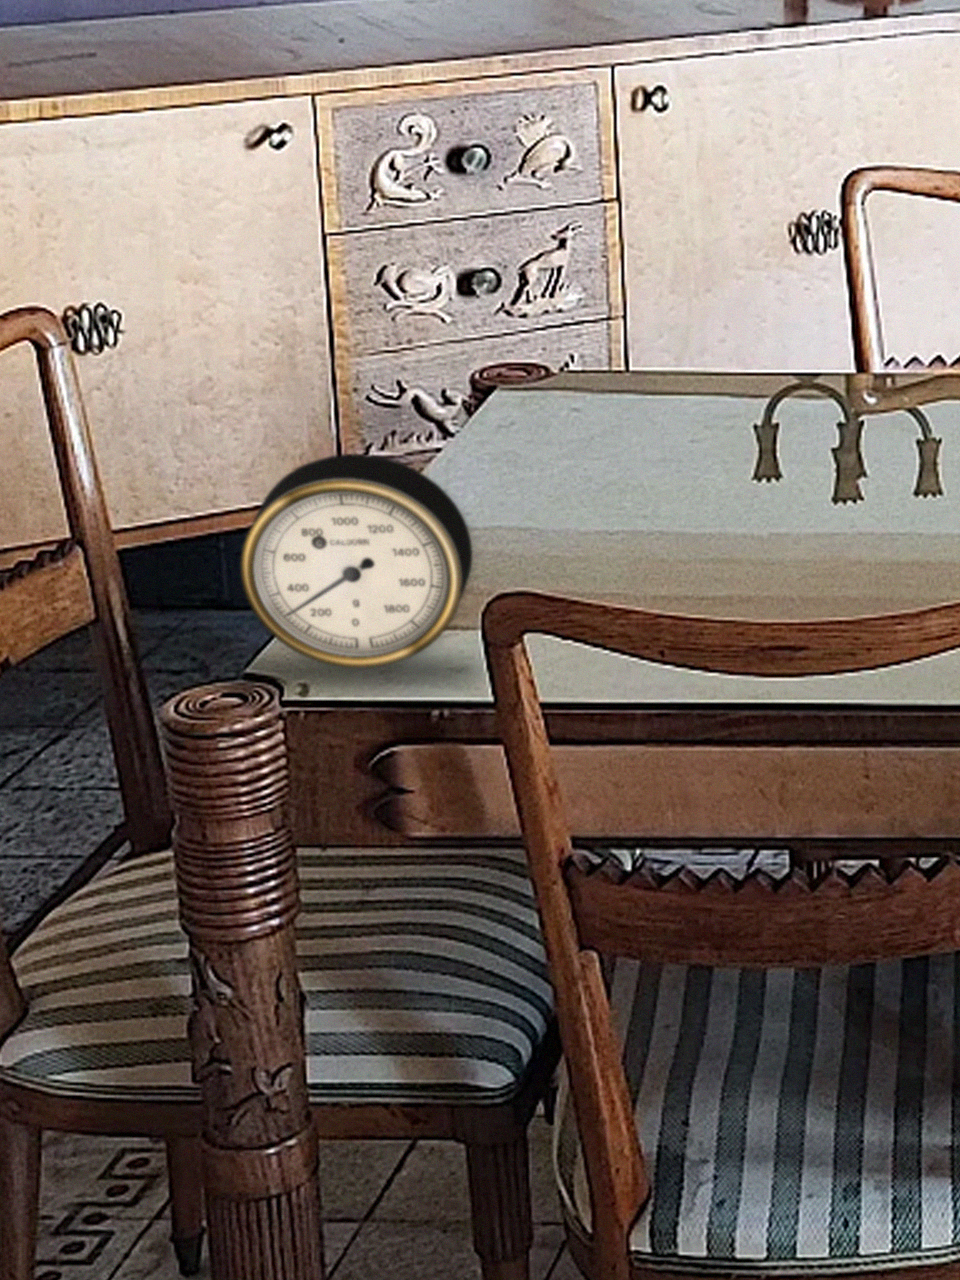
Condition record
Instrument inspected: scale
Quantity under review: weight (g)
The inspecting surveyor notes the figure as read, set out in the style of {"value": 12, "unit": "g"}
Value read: {"value": 300, "unit": "g"}
